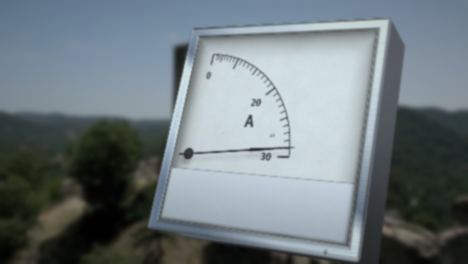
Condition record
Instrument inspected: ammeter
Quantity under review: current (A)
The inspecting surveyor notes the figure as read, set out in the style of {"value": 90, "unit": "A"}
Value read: {"value": 29, "unit": "A"}
